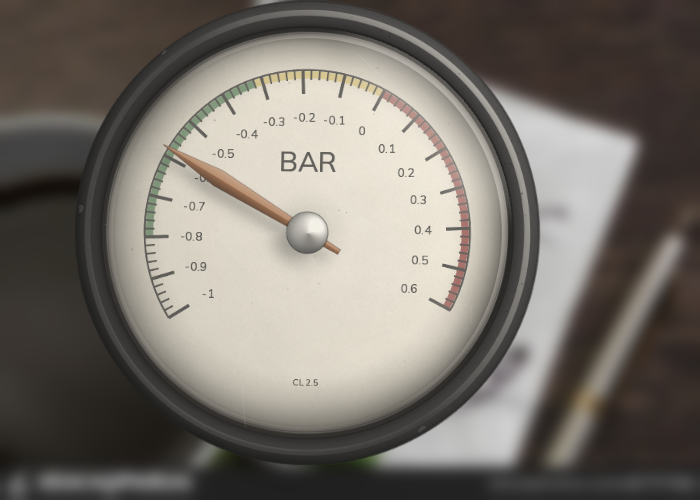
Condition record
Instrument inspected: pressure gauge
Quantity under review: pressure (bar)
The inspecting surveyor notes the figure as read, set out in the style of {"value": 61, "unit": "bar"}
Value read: {"value": -0.58, "unit": "bar"}
